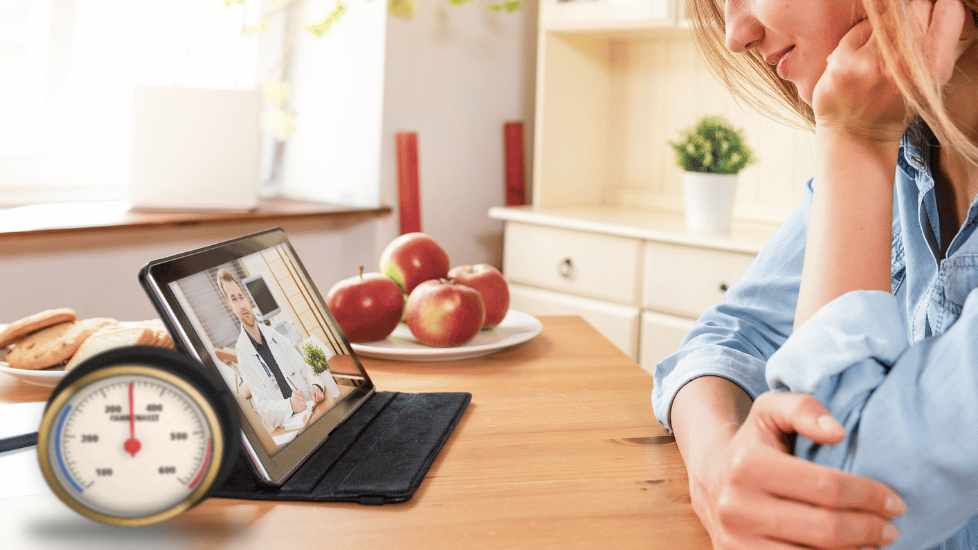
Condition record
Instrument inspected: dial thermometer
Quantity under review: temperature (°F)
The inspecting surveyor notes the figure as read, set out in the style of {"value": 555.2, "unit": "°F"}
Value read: {"value": 350, "unit": "°F"}
